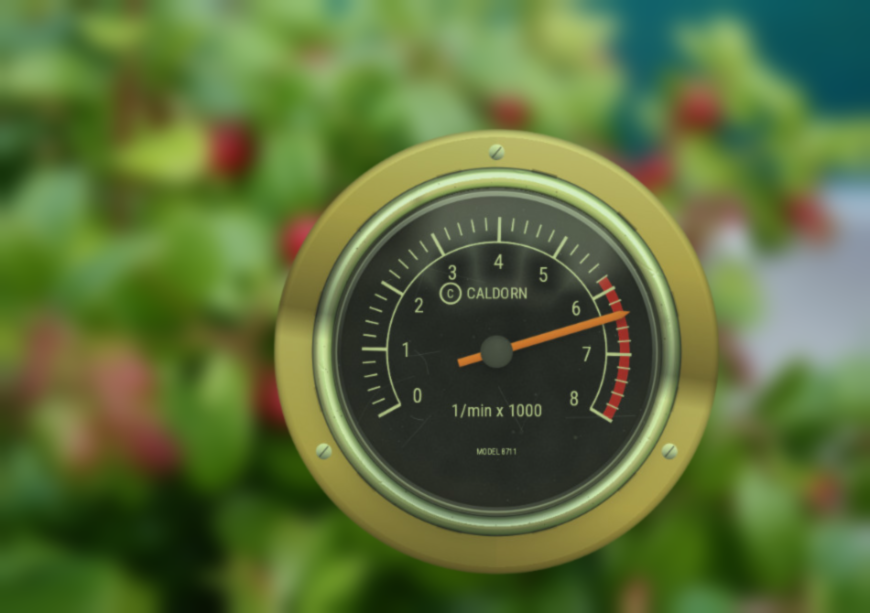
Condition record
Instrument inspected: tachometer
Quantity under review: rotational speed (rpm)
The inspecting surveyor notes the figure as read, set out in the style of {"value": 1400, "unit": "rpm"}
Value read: {"value": 6400, "unit": "rpm"}
